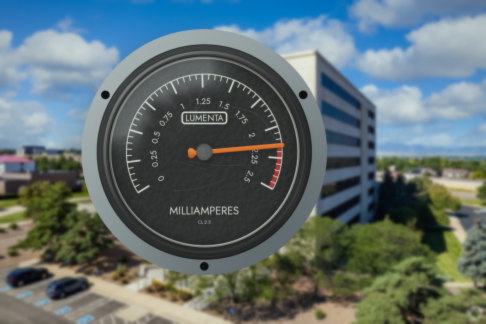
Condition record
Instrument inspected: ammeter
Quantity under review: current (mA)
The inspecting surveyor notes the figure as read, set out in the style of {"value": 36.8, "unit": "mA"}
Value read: {"value": 2.15, "unit": "mA"}
